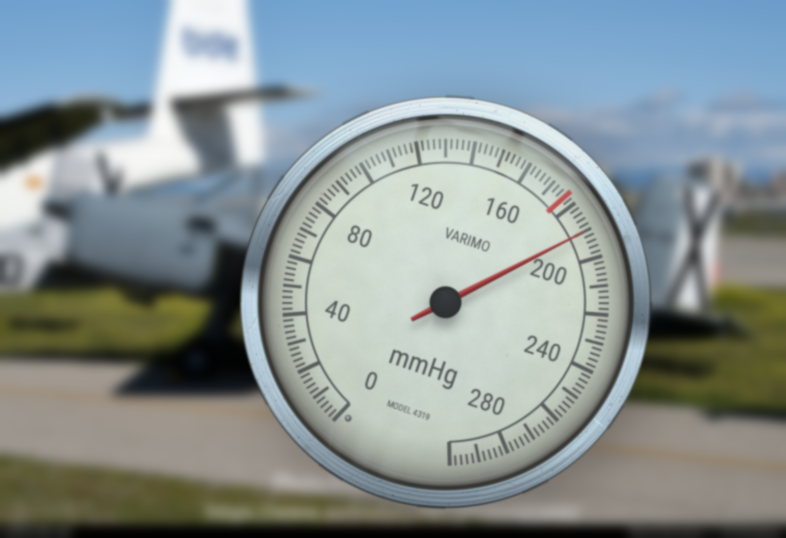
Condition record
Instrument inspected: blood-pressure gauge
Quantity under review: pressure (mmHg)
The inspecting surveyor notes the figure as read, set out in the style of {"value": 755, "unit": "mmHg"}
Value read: {"value": 190, "unit": "mmHg"}
